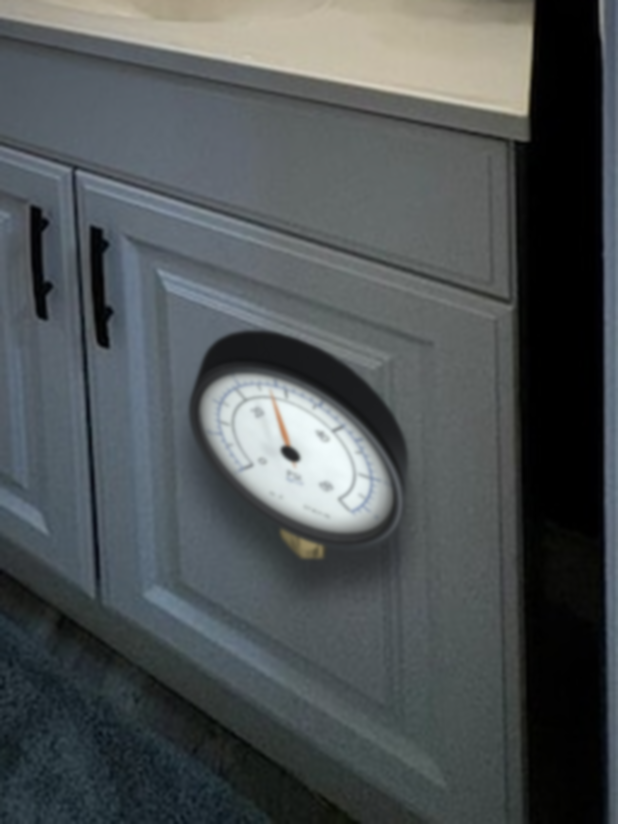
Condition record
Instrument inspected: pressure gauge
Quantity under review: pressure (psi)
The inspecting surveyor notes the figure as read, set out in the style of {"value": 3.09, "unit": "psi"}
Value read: {"value": 27.5, "unit": "psi"}
